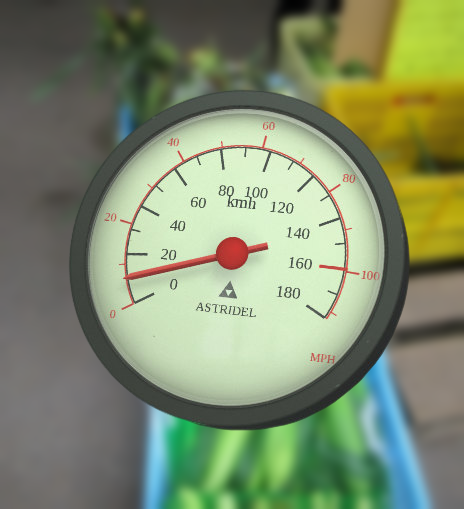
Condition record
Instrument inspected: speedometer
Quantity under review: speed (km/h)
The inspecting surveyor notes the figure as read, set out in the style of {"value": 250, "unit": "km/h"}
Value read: {"value": 10, "unit": "km/h"}
